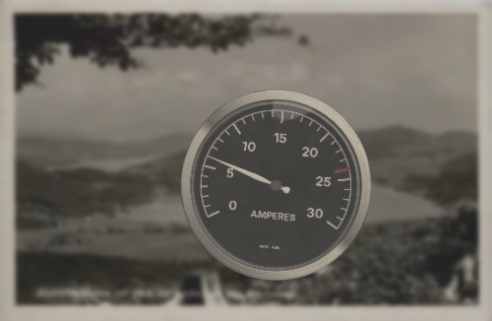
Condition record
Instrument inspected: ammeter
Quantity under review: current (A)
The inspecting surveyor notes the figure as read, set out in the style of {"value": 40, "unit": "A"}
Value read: {"value": 6, "unit": "A"}
